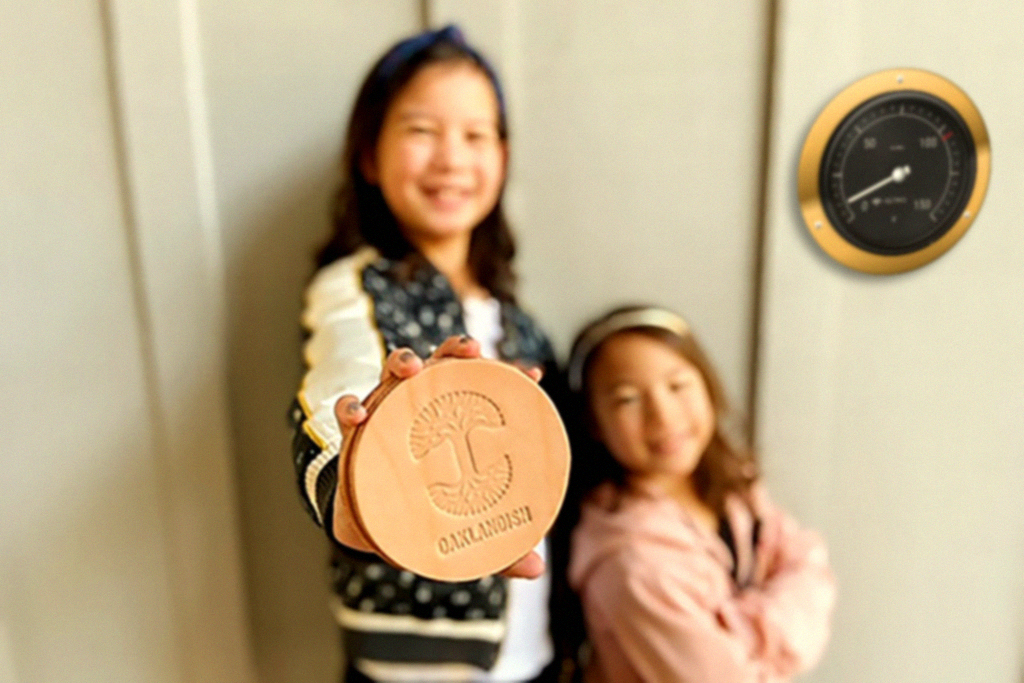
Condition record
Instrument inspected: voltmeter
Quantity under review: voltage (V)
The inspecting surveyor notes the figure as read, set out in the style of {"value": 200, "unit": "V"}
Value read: {"value": 10, "unit": "V"}
